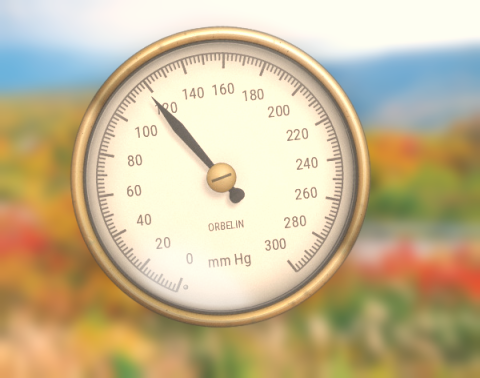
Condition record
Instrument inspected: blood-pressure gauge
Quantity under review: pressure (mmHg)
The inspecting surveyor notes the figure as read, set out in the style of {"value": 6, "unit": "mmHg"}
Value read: {"value": 118, "unit": "mmHg"}
